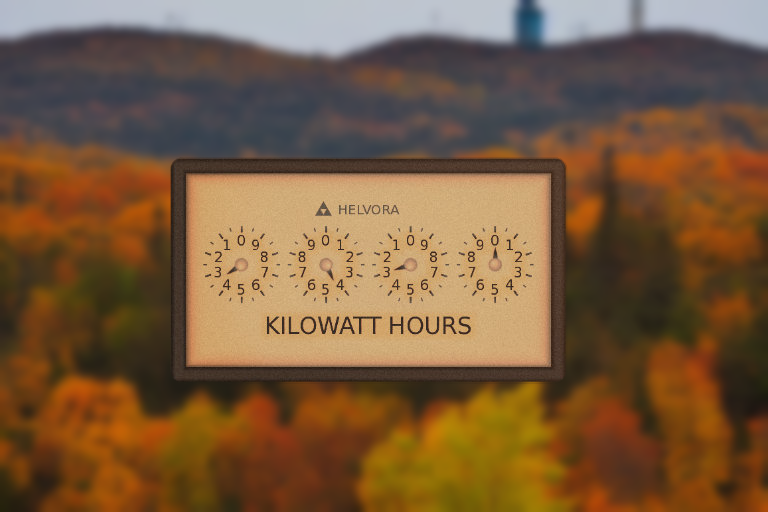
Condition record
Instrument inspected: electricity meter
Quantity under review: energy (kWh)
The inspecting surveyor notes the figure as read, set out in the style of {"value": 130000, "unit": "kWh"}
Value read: {"value": 3430, "unit": "kWh"}
